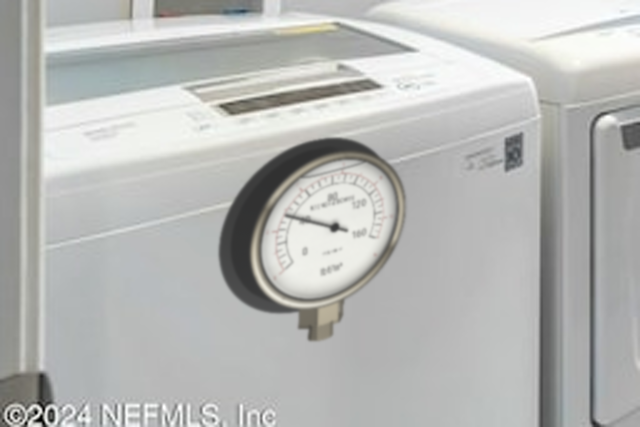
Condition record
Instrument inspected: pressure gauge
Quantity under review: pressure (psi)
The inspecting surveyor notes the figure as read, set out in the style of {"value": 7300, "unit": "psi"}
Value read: {"value": 40, "unit": "psi"}
